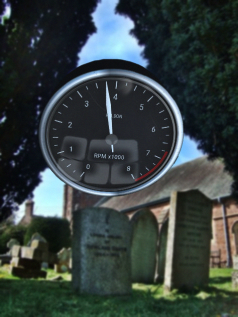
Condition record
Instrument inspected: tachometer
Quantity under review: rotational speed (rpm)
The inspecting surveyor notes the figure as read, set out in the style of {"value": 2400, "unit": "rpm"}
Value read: {"value": 3750, "unit": "rpm"}
